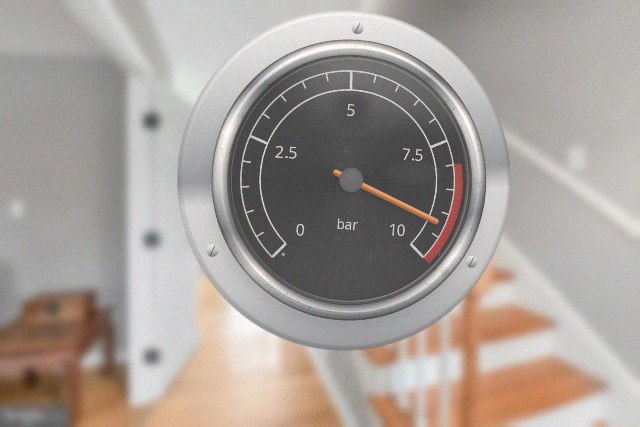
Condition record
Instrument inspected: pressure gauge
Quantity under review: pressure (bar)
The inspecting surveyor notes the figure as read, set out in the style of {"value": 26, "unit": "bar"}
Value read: {"value": 9.25, "unit": "bar"}
